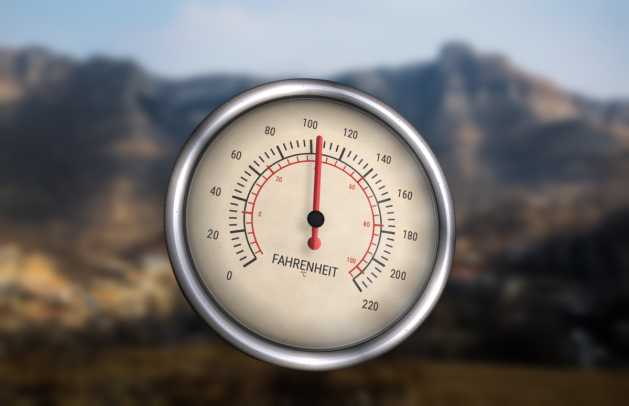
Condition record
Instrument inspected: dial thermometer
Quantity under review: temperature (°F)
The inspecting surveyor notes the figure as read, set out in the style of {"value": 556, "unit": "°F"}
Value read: {"value": 104, "unit": "°F"}
